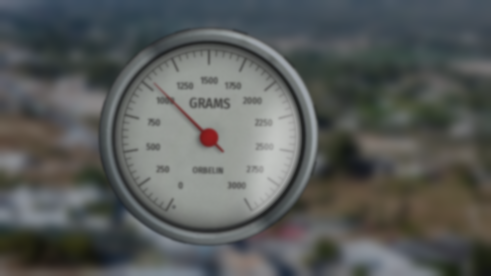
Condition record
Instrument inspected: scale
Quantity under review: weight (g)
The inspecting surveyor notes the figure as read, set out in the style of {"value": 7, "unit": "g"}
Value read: {"value": 1050, "unit": "g"}
